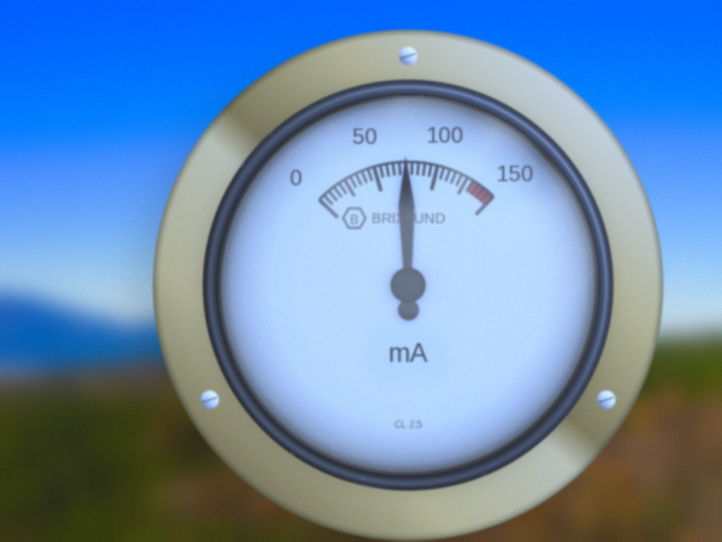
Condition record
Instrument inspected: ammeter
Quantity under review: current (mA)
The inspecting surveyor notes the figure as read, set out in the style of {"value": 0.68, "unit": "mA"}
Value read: {"value": 75, "unit": "mA"}
